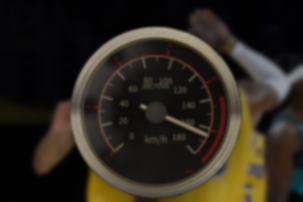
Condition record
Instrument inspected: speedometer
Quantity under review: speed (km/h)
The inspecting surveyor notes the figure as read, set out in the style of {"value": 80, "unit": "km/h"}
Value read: {"value": 165, "unit": "km/h"}
